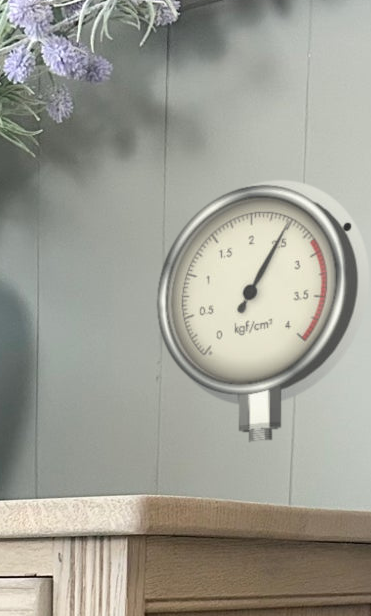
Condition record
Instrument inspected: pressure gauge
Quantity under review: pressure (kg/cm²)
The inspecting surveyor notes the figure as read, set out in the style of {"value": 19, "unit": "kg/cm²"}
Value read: {"value": 2.5, "unit": "kg/cm²"}
